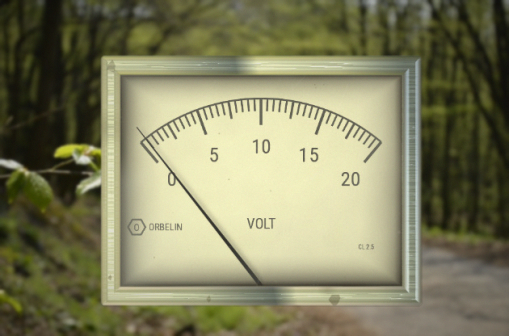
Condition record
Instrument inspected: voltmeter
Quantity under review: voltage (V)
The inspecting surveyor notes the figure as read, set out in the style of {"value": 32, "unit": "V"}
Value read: {"value": 0.5, "unit": "V"}
